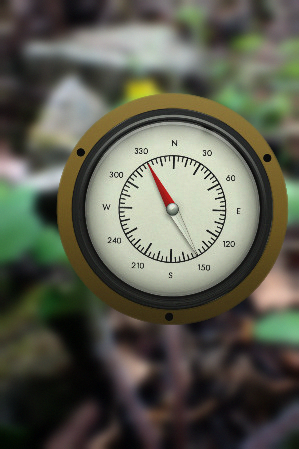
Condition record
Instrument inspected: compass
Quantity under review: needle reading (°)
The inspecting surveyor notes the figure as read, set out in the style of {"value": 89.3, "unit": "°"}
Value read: {"value": 330, "unit": "°"}
